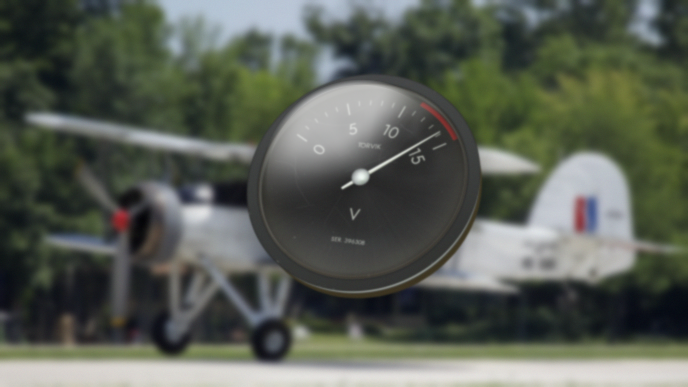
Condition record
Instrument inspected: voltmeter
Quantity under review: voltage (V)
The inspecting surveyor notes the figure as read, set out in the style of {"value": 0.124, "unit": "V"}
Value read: {"value": 14, "unit": "V"}
